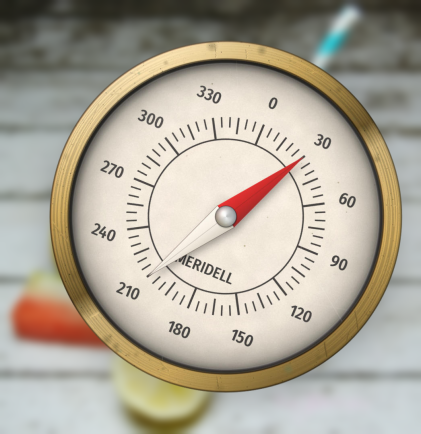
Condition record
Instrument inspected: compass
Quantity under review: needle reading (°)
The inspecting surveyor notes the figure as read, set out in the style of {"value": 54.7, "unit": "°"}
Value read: {"value": 30, "unit": "°"}
